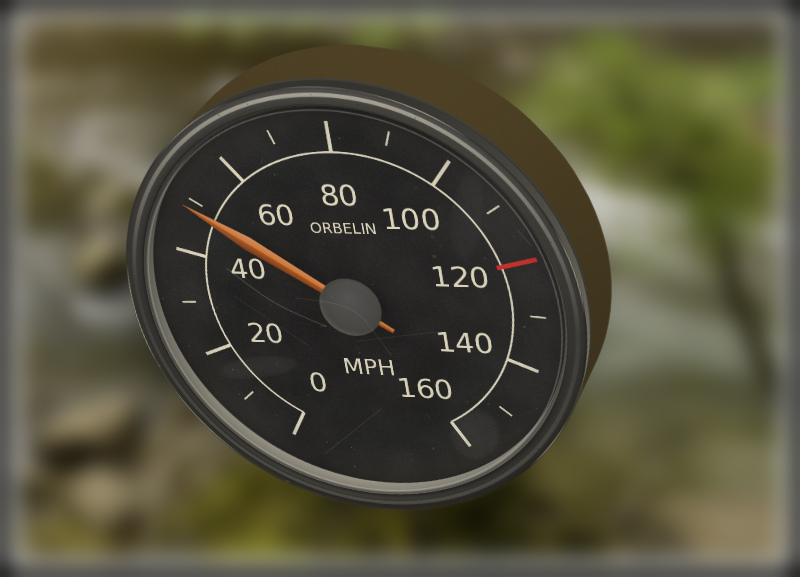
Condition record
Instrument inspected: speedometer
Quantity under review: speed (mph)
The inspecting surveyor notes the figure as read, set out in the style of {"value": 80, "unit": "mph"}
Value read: {"value": 50, "unit": "mph"}
